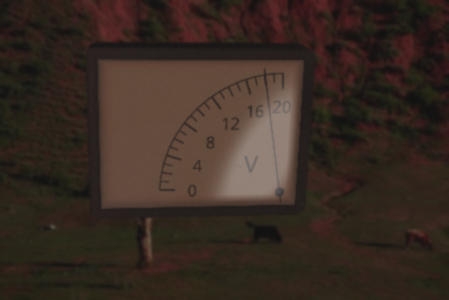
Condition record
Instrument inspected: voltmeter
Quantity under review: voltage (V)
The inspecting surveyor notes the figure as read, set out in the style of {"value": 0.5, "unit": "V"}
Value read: {"value": 18, "unit": "V"}
